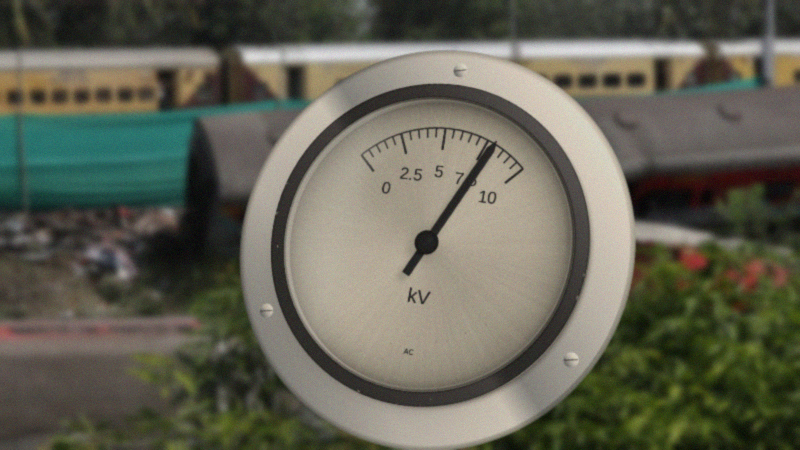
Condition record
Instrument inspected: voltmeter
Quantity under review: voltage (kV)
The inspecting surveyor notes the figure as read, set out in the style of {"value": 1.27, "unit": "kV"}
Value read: {"value": 8, "unit": "kV"}
